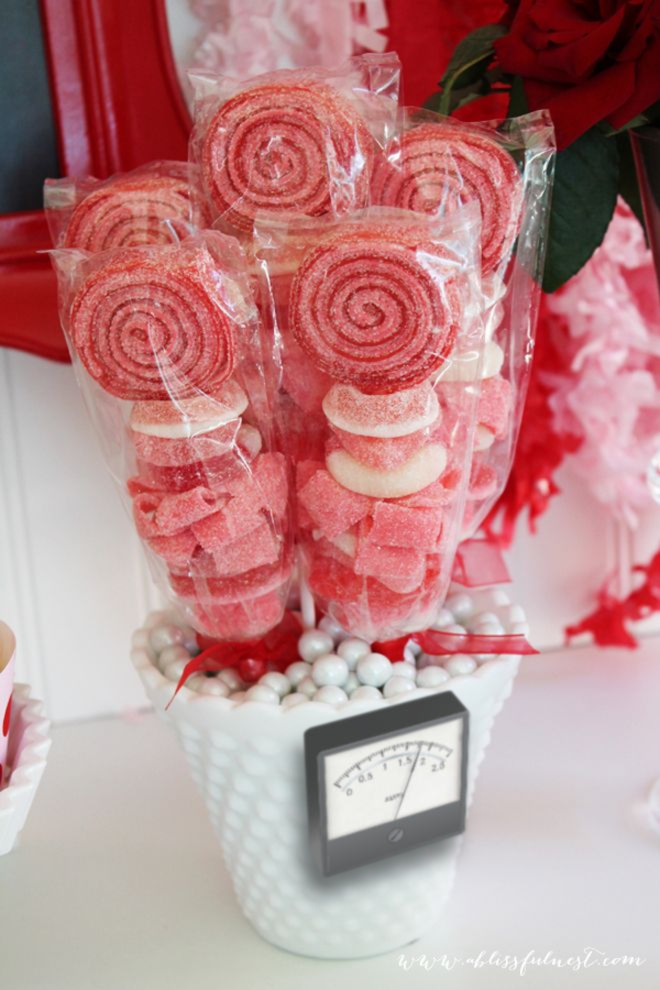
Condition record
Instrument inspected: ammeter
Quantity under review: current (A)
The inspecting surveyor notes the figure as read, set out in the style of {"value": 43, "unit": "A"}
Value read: {"value": 1.75, "unit": "A"}
